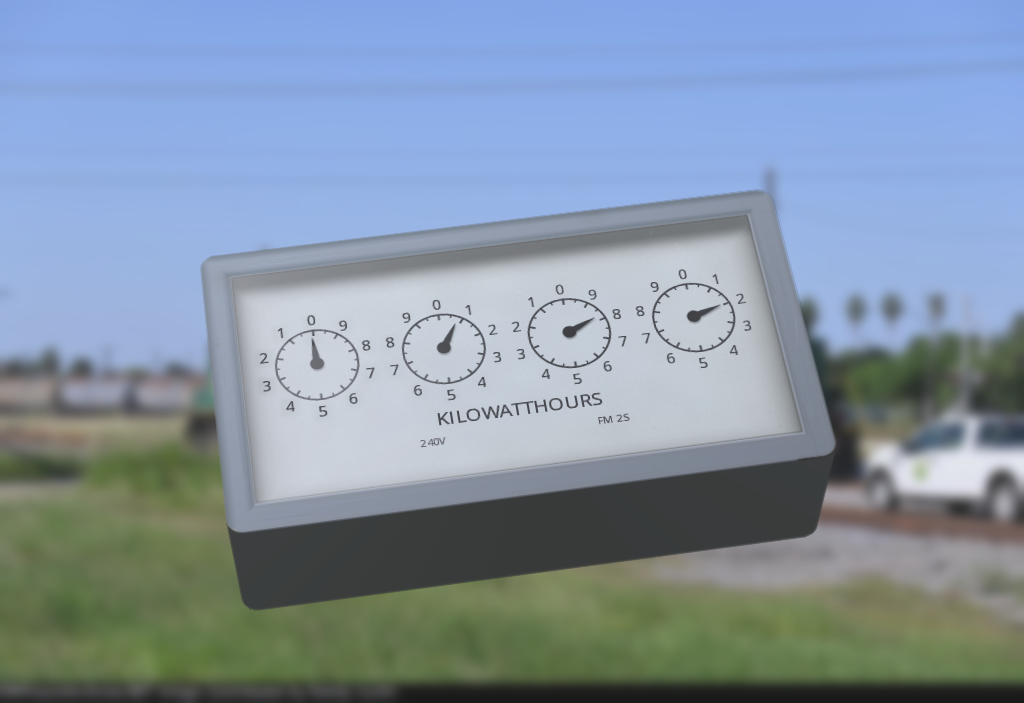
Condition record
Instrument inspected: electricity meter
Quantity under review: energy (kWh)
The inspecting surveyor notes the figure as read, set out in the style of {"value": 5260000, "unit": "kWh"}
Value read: {"value": 82, "unit": "kWh"}
